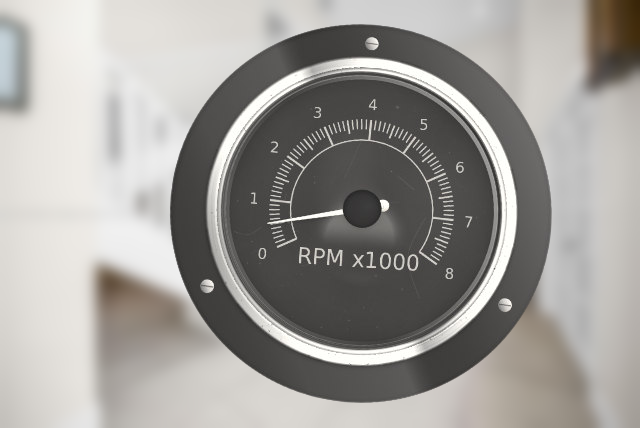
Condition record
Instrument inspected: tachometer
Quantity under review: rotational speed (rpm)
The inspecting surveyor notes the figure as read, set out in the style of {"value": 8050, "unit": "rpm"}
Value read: {"value": 500, "unit": "rpm"}
